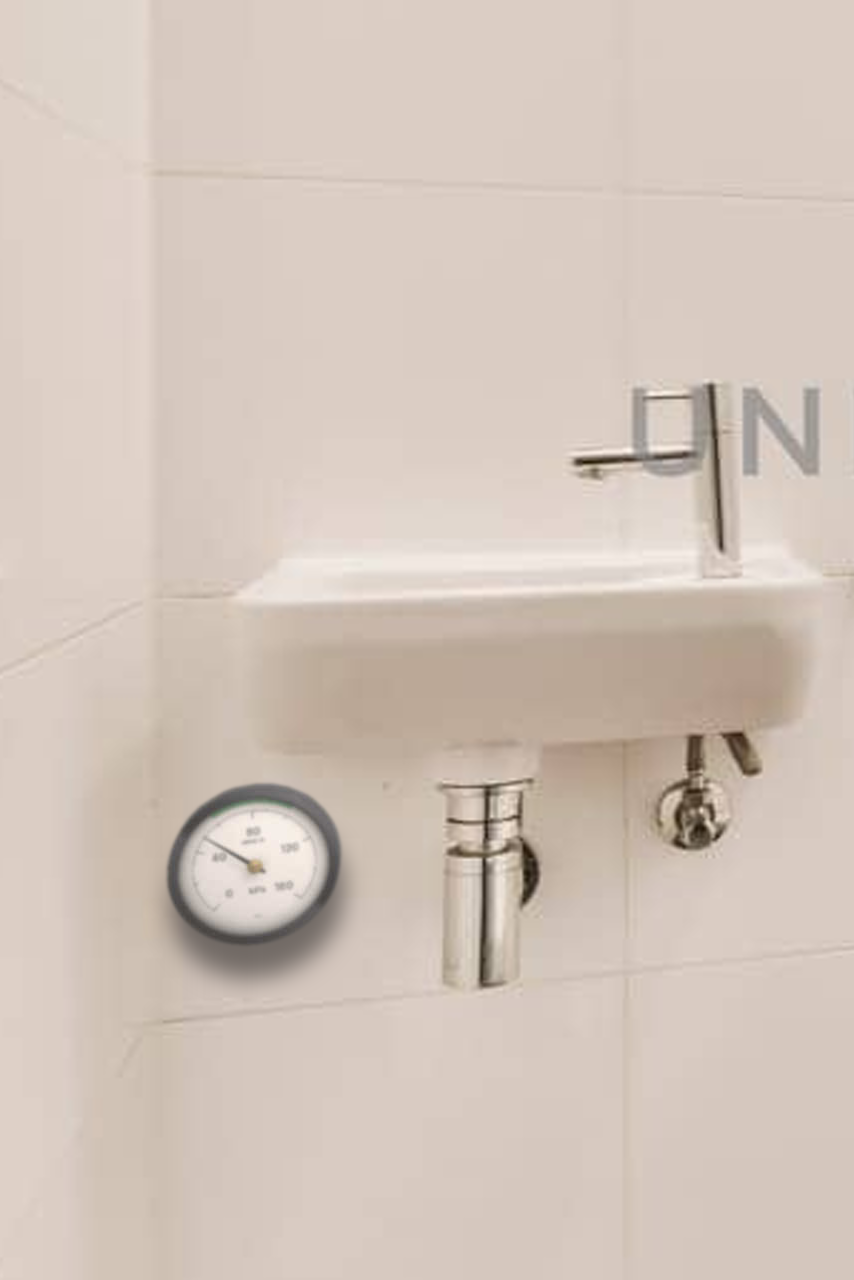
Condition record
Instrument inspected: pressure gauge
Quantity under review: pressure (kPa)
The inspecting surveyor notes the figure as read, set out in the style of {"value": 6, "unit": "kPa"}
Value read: {"value": 50, "unit": "kPa"}
